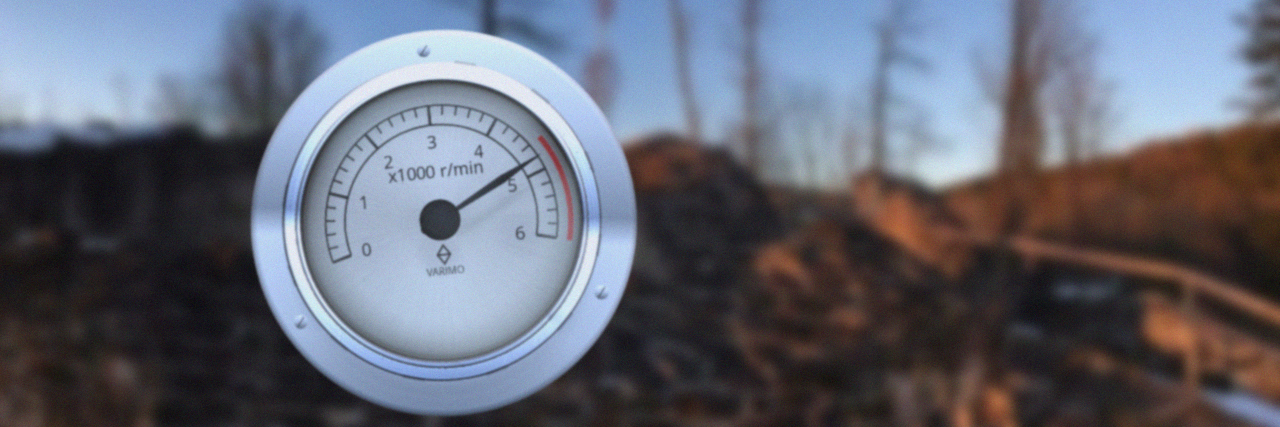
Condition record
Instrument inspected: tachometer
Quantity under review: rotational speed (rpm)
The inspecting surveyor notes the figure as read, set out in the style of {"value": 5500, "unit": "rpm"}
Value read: {"value": 4800, "unit": "rpm"}
